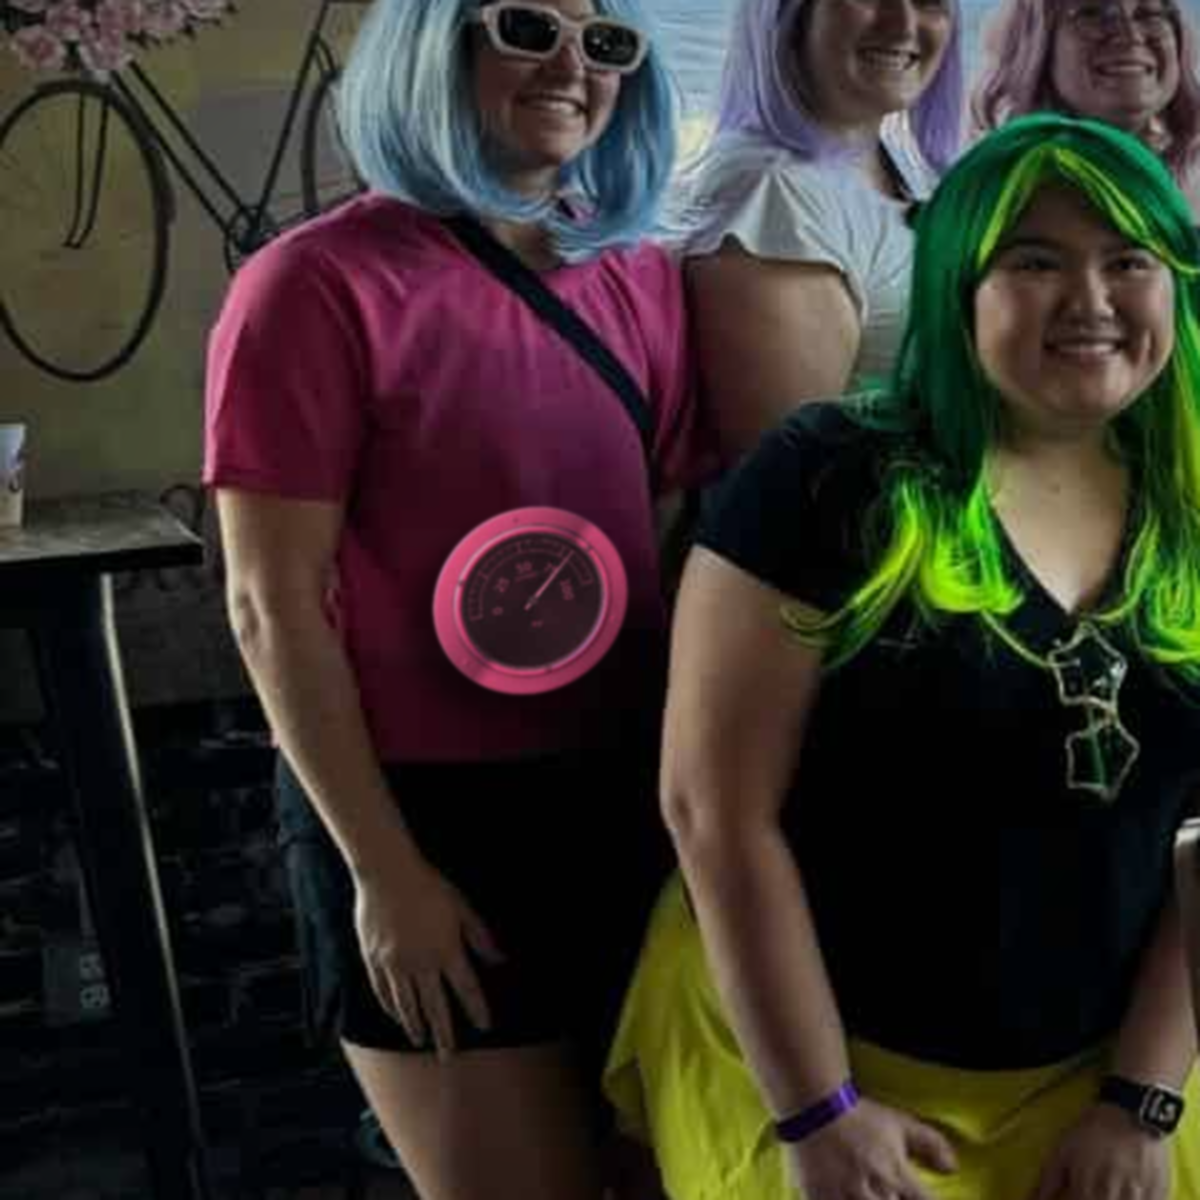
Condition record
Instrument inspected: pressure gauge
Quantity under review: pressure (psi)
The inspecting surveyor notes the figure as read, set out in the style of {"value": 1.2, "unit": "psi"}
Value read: {"value": 80, "unit": "psi"}
